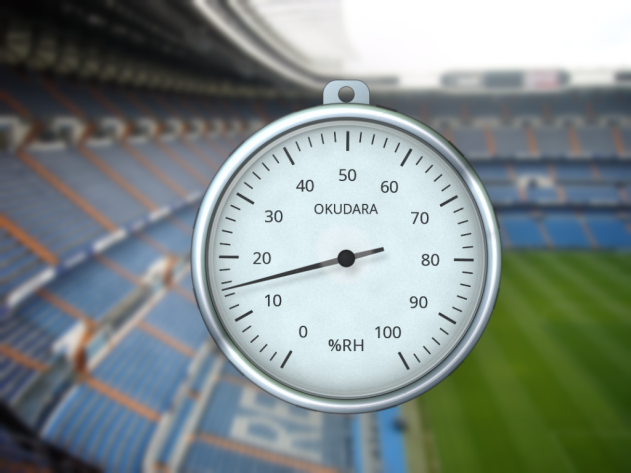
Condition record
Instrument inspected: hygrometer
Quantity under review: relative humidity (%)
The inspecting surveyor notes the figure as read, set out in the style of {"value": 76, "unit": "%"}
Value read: {"value": 15, "unit": "%"}
